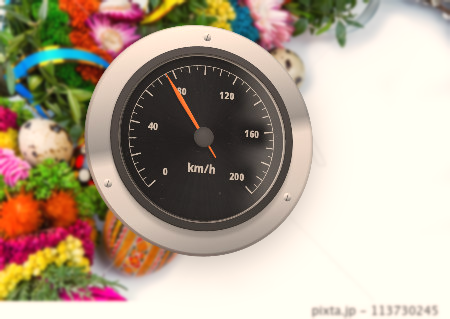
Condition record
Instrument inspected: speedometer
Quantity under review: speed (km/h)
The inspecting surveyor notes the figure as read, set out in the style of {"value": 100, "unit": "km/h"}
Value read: {"value": 75, "unit": "km/h"}
